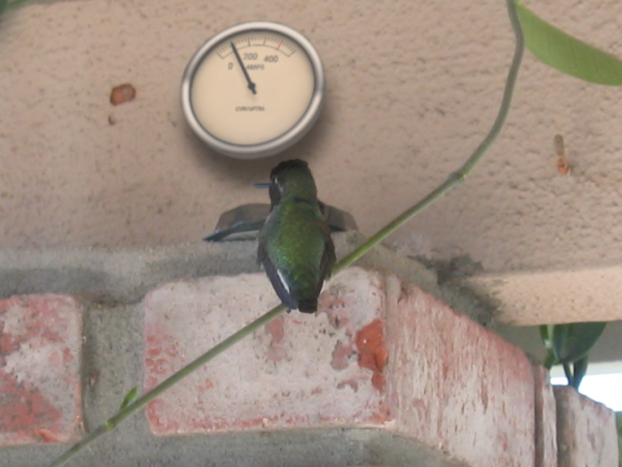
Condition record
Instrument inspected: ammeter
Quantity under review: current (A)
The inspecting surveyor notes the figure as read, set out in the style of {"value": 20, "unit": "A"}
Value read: {"value": 100, "unit": "A"}
